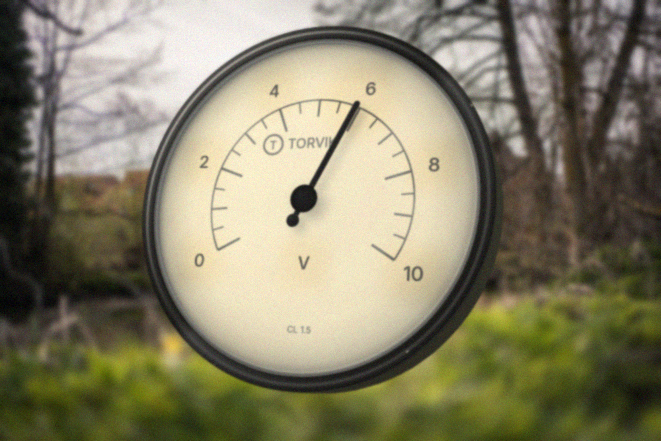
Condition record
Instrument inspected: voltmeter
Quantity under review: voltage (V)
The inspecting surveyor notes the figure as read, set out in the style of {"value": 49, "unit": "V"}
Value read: {"value": 6, "unit": "V"}
